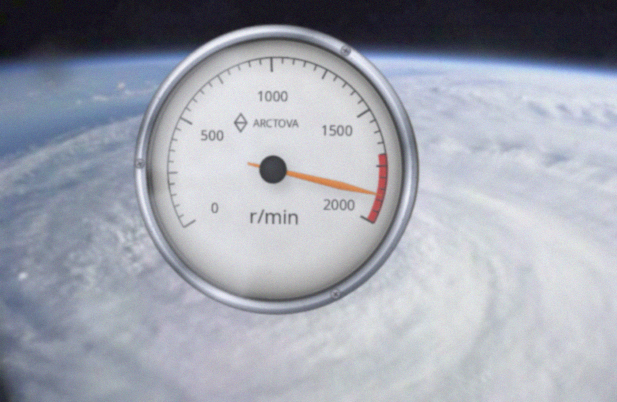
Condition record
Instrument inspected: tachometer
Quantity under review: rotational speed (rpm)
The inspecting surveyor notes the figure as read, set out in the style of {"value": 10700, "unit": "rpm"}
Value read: {"value": 1875, "unit": "rpm"}
